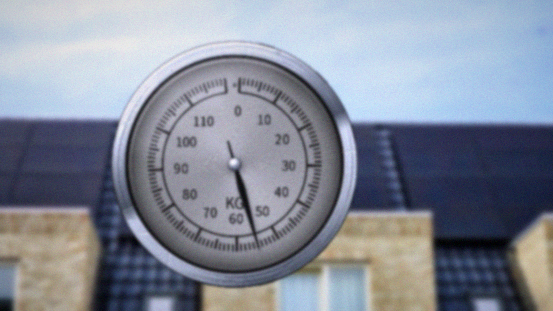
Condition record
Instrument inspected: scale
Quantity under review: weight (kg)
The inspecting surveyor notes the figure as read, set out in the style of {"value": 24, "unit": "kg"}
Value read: {"value": 55, "unit": "kg"}
